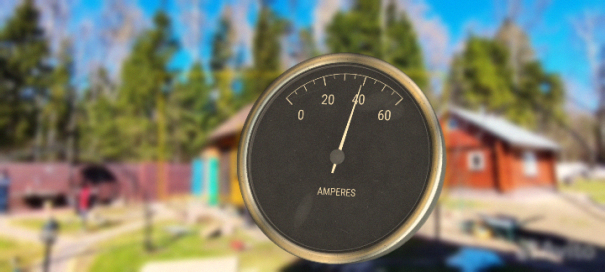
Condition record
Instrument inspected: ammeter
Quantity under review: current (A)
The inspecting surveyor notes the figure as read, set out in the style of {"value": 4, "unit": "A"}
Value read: {"value": 40, "unit": "A"}
